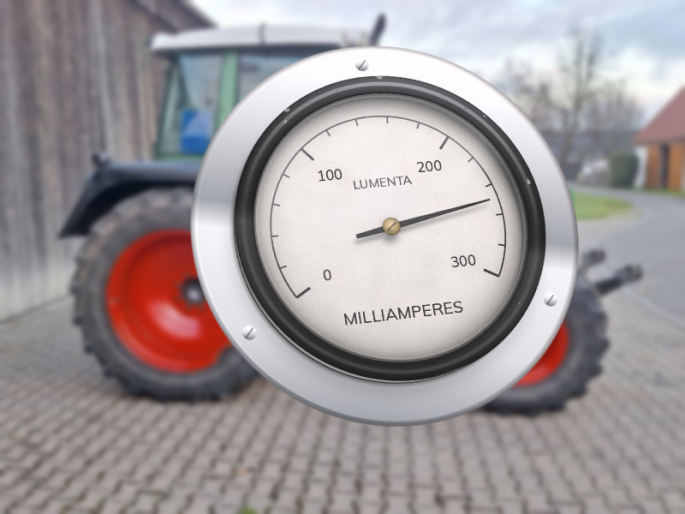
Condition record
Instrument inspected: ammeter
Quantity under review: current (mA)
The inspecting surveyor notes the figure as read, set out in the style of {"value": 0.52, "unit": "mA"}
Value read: {"value": 250, "unit": "mA"}
